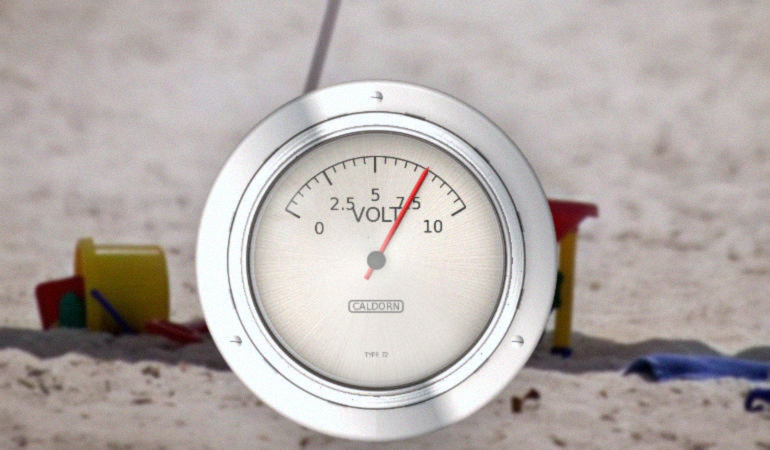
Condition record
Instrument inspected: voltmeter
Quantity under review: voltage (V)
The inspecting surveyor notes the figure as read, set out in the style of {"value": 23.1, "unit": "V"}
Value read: {"value": 7.5, "unit": "V"}
